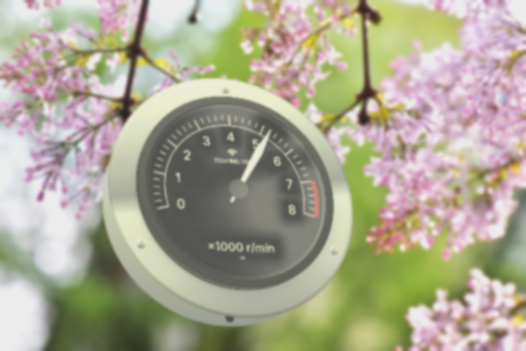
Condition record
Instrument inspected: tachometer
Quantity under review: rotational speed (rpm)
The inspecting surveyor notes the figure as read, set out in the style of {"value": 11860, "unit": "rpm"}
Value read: {"value": 5200, "unit": "rpm"}
